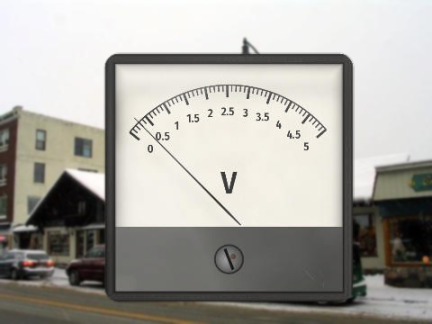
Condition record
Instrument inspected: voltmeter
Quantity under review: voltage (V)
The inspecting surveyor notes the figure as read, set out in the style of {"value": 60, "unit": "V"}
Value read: {"value": 0.3, "unit": "V"}
